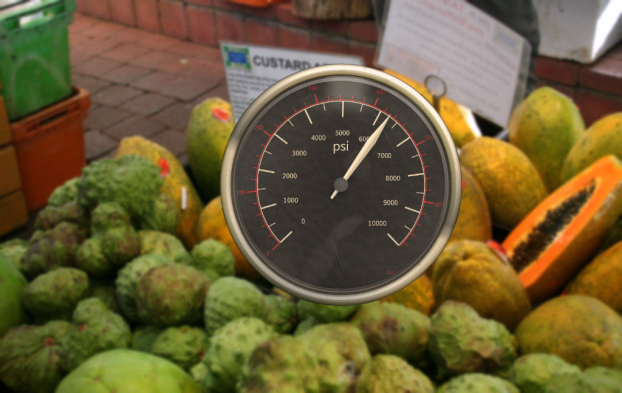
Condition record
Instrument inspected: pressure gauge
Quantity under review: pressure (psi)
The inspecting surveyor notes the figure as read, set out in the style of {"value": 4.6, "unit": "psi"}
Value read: {"value": 6250, "unit": "psi"}
